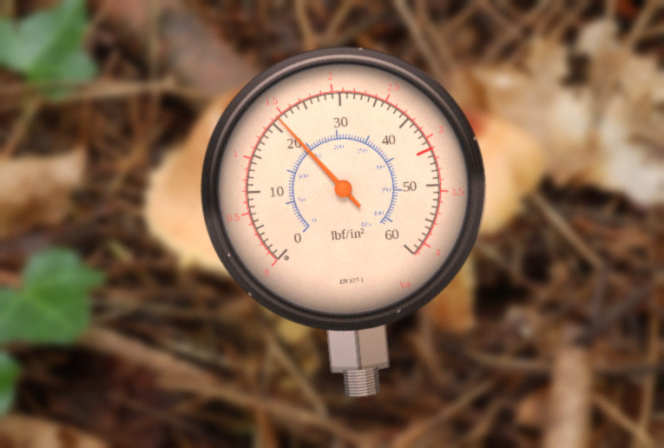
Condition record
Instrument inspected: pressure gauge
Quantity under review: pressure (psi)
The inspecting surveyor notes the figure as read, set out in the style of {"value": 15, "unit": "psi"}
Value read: {"value": 21, "unit": "psi"}
